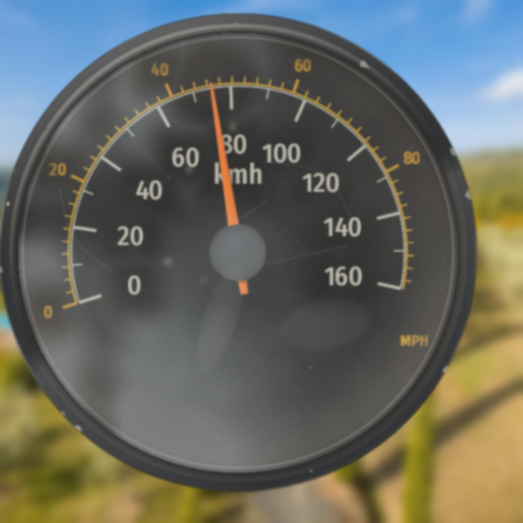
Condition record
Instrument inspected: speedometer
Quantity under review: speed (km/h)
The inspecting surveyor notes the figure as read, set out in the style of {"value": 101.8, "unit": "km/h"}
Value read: {"value": 75, "unit": "km/h"}
